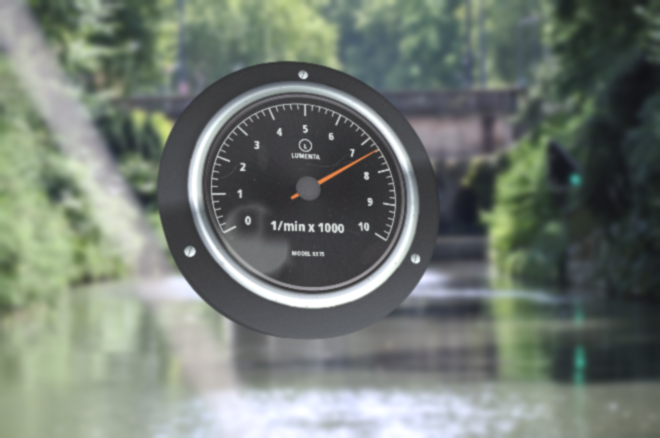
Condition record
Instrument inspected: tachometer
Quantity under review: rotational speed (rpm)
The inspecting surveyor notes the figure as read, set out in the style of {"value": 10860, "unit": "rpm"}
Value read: {"value": 7400, "unit": "rpm"}
